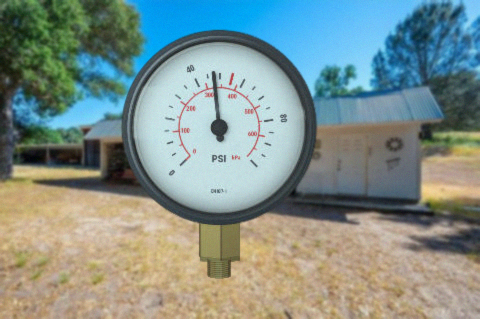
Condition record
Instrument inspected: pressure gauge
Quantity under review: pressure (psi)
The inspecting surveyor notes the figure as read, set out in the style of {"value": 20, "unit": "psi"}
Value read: {"value": 47.5, "unit": "psi"}
